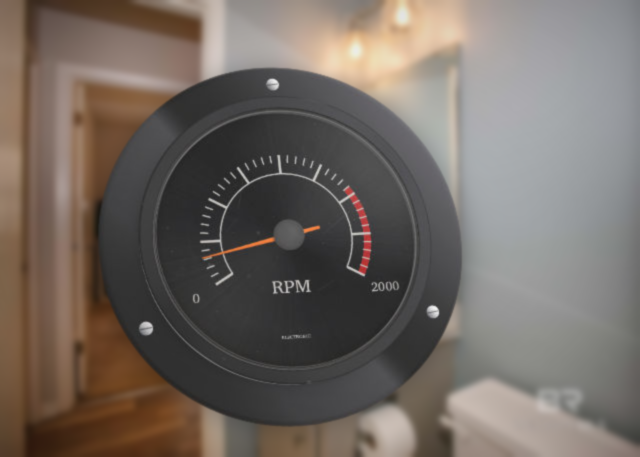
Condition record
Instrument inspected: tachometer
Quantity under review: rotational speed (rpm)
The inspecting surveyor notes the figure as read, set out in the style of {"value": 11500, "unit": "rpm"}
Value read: {"value": 150, "unit": "rpm"}
